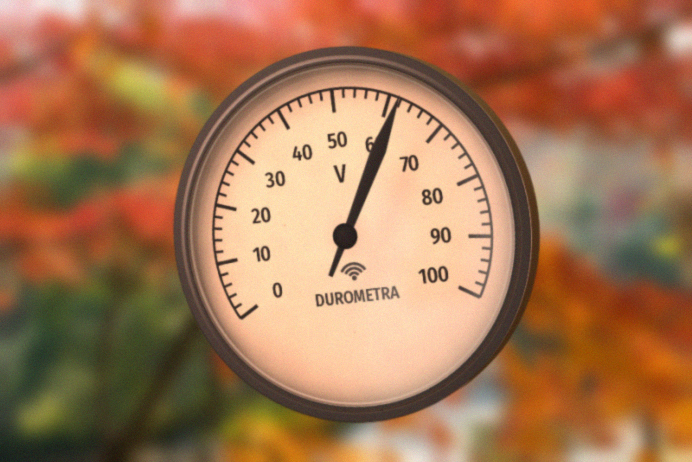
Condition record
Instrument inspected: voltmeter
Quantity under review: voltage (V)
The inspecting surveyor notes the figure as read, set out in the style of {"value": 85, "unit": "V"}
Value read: {"value": 62, "unit": "V"}
